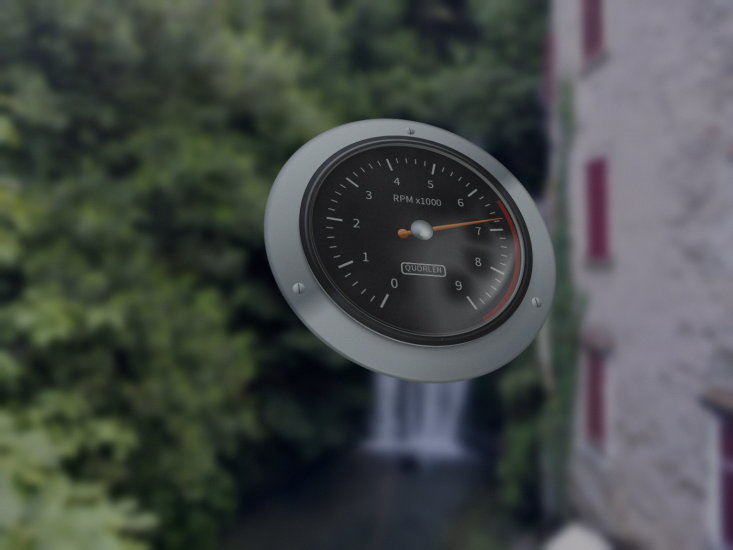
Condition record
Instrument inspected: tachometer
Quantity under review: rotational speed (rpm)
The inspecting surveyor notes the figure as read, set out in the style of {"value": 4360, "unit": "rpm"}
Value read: {"value": 6800, "unit": "rpm"}
